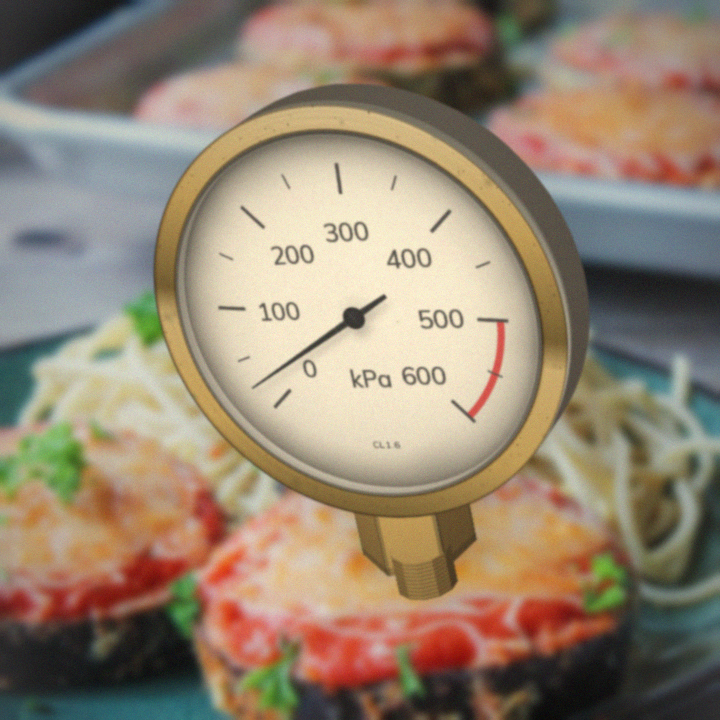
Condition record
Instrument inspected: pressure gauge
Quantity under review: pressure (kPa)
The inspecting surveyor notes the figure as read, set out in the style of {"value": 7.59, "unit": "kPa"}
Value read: {"value": 25, "unit": "kPa"}
